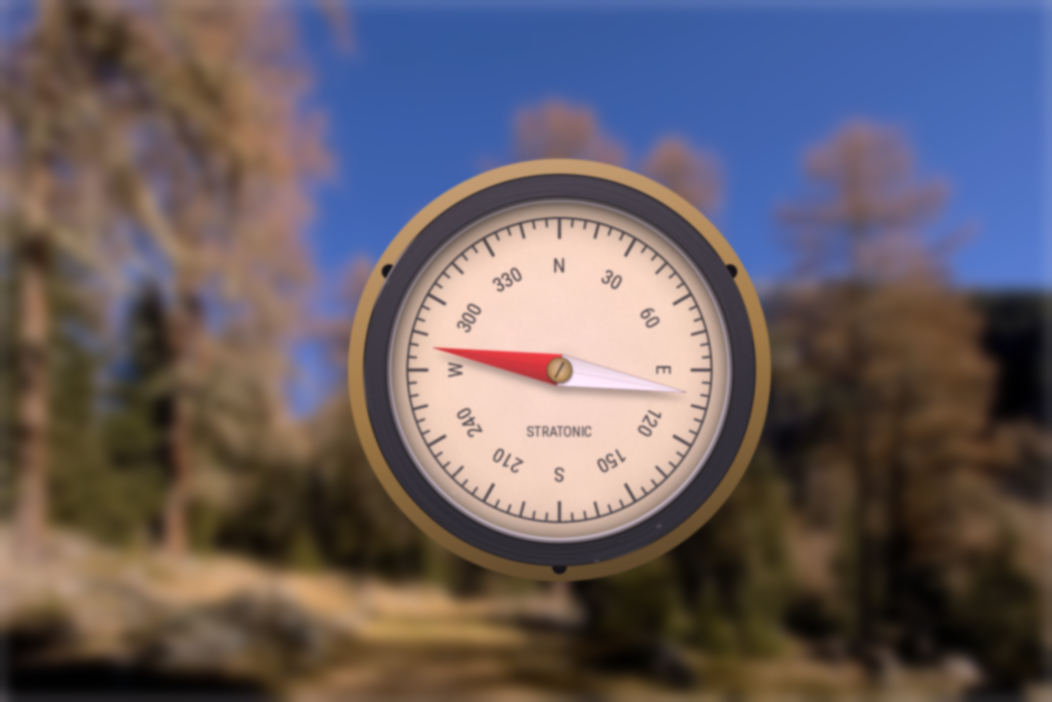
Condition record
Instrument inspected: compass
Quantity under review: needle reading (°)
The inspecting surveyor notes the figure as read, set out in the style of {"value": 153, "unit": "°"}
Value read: {"value": 280, "unit": "°"}
